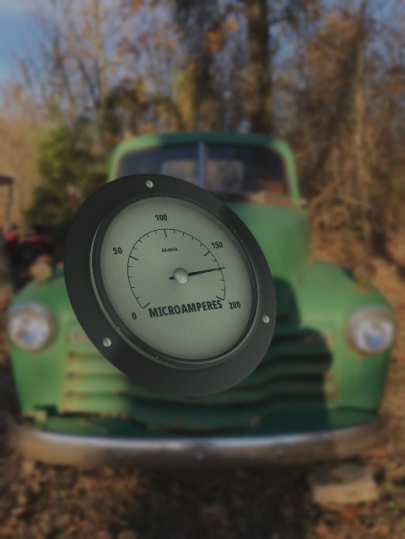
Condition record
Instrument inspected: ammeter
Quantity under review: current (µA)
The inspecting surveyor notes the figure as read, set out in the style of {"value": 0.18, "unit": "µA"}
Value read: {"value": 170, "unit": "µA"}
